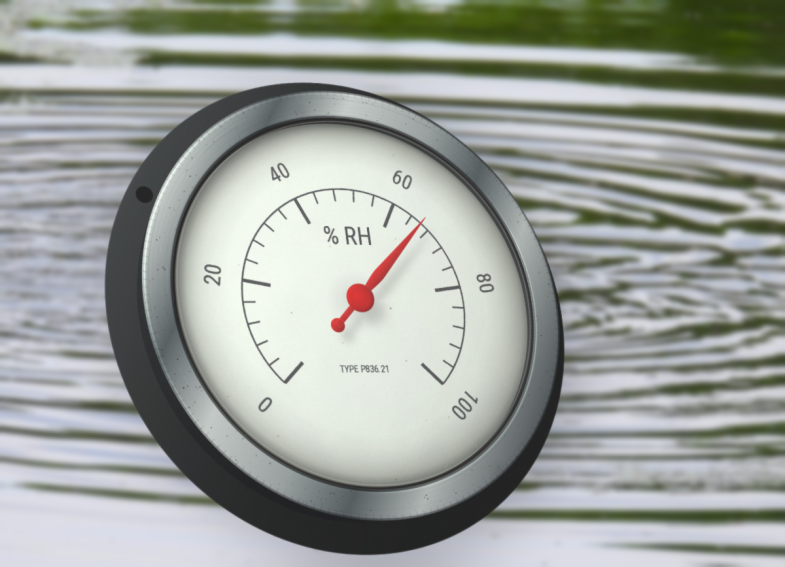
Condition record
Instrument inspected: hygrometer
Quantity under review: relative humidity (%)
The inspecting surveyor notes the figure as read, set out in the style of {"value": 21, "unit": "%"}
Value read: {"value": 66, "unit": "%"}
